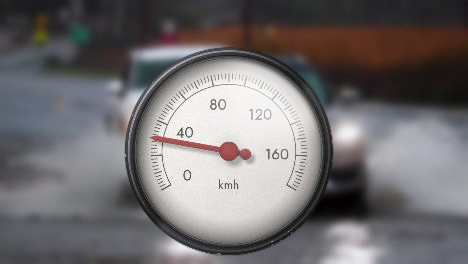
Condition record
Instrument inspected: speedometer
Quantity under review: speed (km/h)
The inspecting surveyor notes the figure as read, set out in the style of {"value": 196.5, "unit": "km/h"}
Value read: {"value": 30, "unit": "km/h"}
